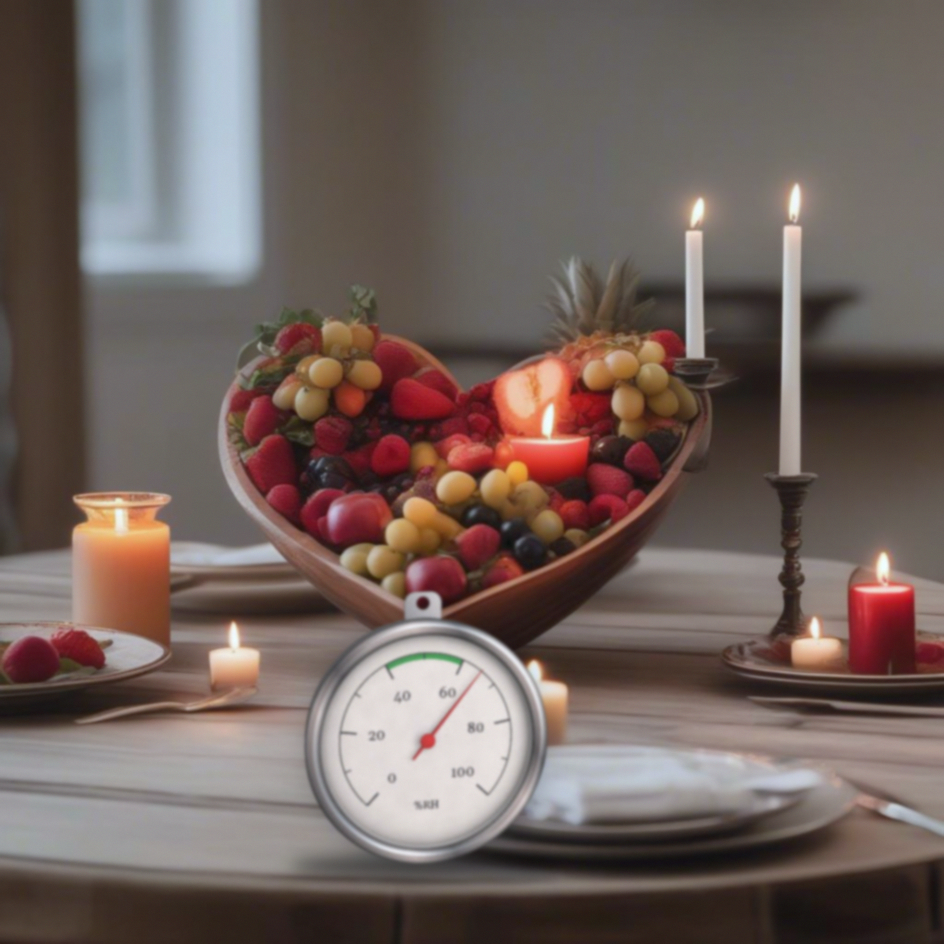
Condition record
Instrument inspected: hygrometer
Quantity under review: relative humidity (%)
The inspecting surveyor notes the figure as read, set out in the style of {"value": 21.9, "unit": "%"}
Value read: {"value": 65, "unit": "%"}
